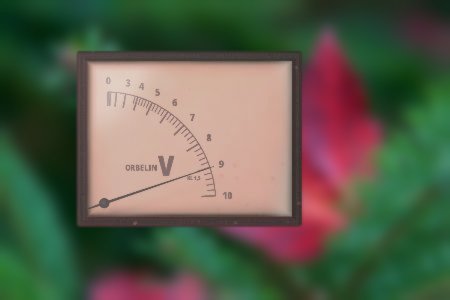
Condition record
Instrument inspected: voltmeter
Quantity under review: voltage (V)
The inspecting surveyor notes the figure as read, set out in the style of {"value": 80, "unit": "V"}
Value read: {"value": 9, "unit": "V"}
